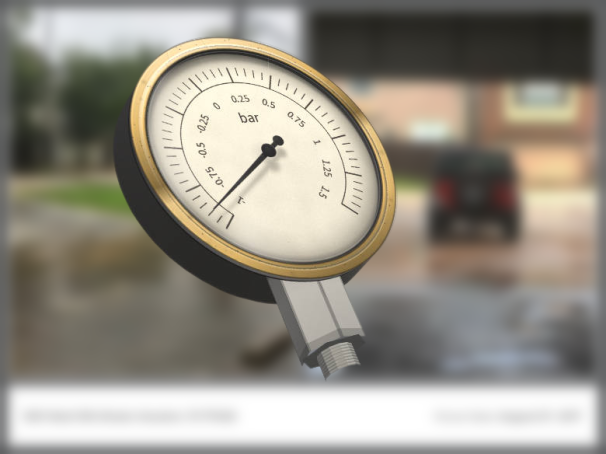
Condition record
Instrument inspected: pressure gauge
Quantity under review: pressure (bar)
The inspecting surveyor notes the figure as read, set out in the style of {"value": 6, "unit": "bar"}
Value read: {"value": -0.9, "unit": "bar"}
